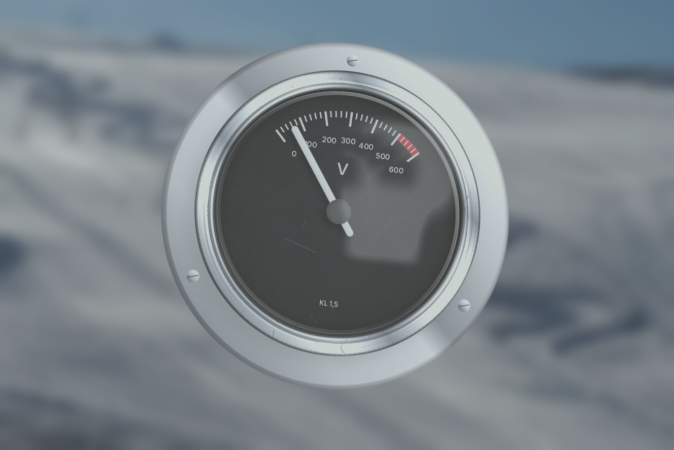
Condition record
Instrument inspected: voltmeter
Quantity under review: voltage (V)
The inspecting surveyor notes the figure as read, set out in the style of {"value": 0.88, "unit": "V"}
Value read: {"value": 60, "unit": "V"}
